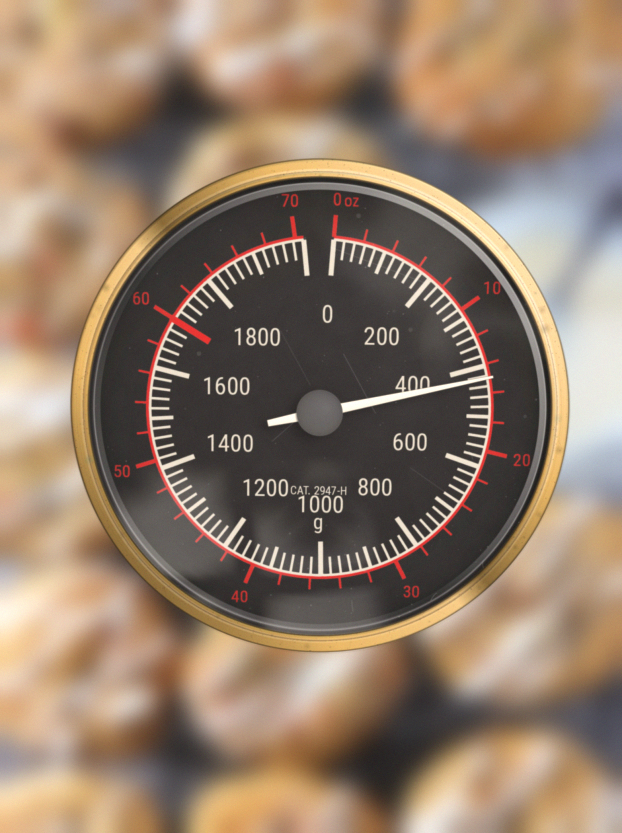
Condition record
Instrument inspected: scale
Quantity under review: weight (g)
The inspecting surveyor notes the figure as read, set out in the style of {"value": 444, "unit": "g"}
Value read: {"value": 420, "unit": "g"}
